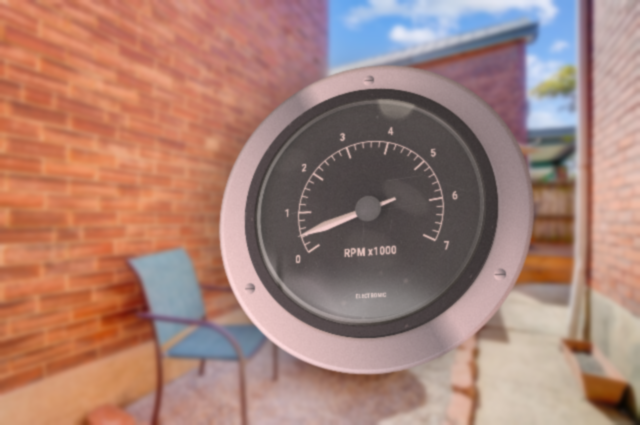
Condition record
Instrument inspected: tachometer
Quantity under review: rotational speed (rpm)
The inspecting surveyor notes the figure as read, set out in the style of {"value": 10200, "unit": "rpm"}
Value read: {"value": 400, "unit": "rpm"}
